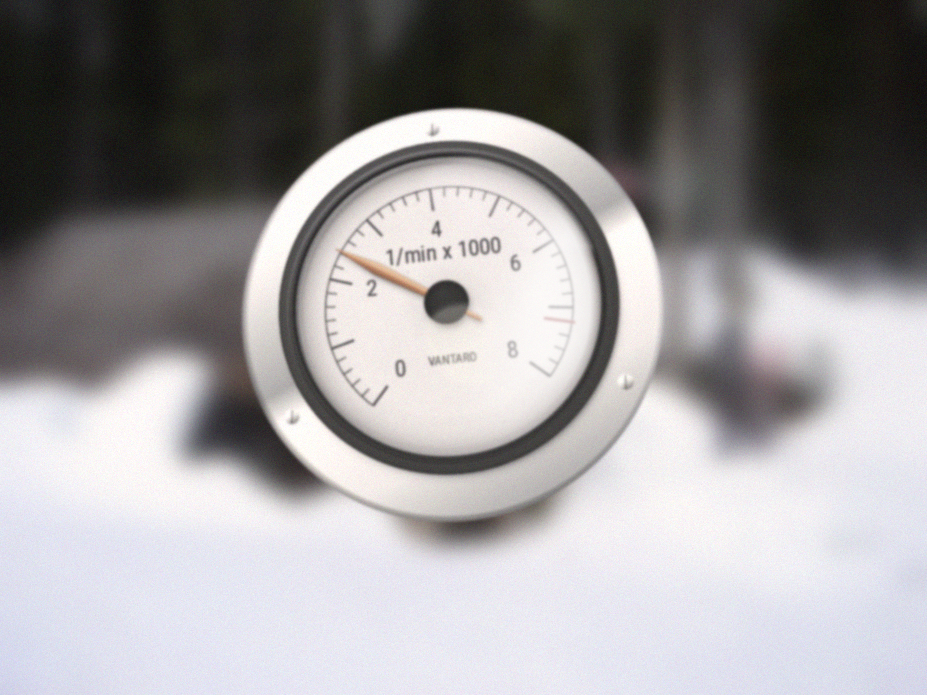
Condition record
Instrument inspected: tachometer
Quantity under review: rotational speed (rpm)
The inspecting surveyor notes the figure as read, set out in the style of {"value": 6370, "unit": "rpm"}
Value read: {"value": 2400, "unit": "rpm"}
